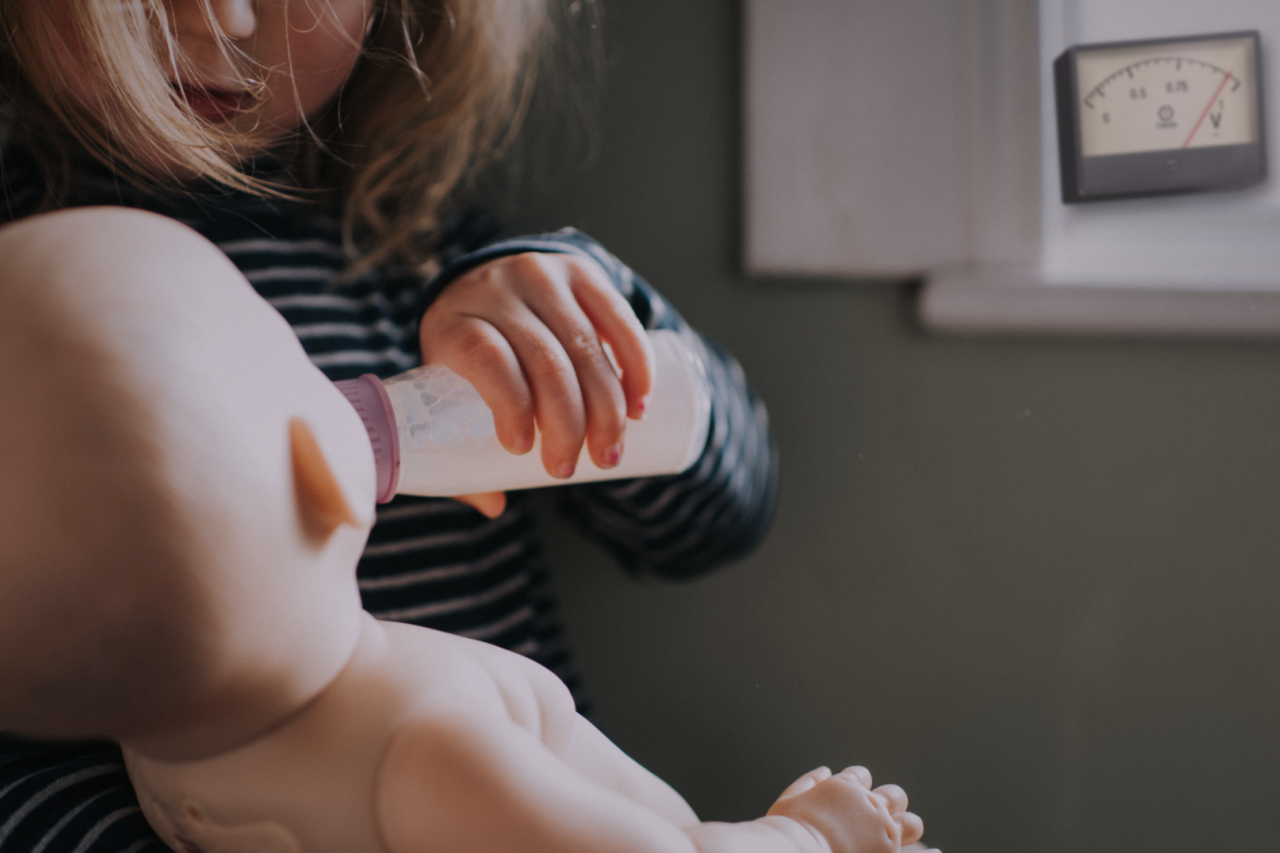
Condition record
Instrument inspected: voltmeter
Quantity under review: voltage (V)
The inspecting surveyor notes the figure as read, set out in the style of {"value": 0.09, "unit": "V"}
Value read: {"value": 0.95, "unit": "V"}
